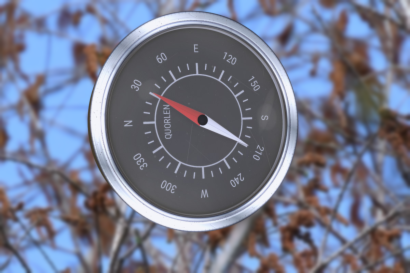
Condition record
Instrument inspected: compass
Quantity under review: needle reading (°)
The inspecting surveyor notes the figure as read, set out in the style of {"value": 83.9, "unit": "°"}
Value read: {"value": 30, "unit": "°"}
